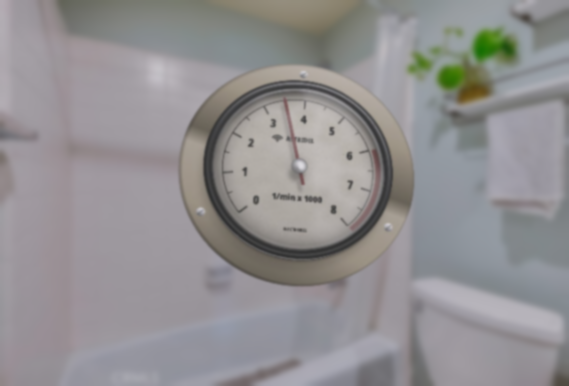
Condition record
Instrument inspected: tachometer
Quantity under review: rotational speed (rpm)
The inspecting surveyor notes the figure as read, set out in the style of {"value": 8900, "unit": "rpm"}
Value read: {"value": 3500, "unit": "rpm"}
